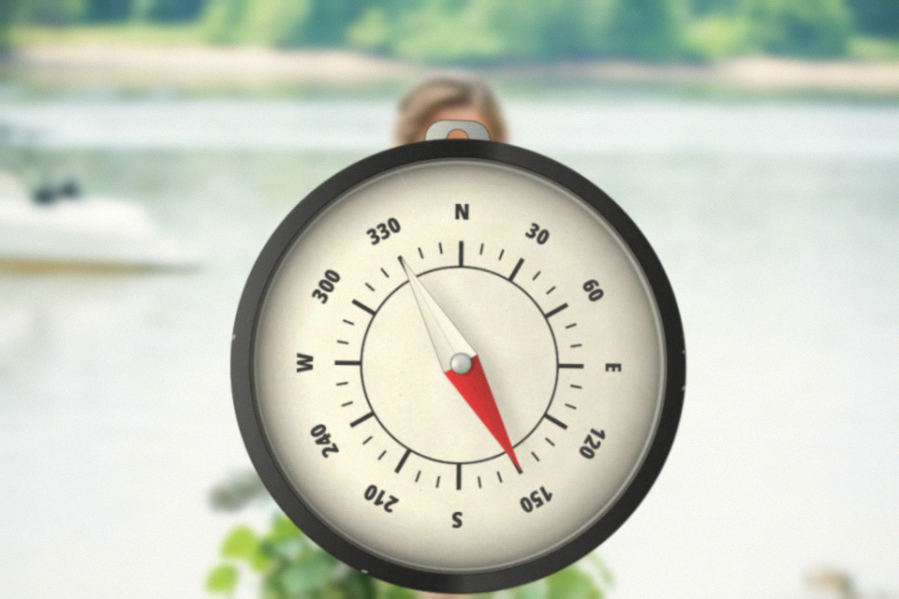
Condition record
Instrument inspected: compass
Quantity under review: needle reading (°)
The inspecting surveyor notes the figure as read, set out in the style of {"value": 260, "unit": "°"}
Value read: {"value": 150, "unit": "°"}
